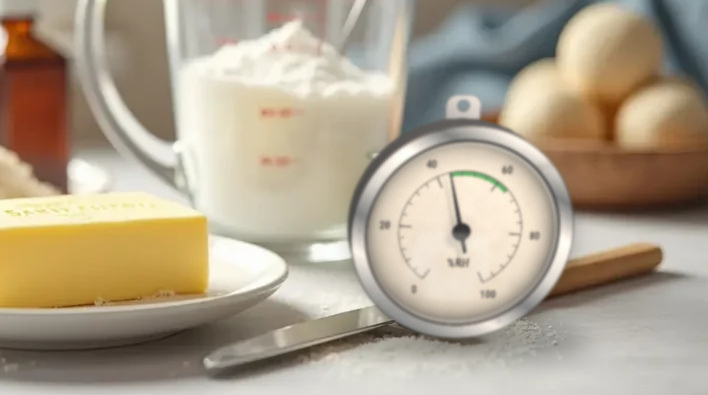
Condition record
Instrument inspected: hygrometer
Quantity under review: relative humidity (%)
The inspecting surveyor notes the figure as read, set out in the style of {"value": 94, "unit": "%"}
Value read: {"value": 44, "unit": "%"}
